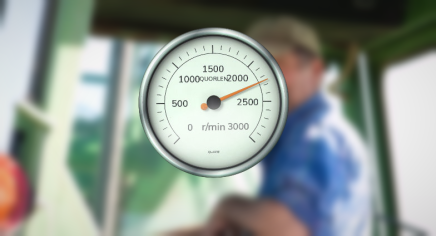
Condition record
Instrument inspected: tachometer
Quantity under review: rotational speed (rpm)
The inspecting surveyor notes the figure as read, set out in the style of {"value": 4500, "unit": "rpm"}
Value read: {"value": 2250, "unit": "rpm"}
